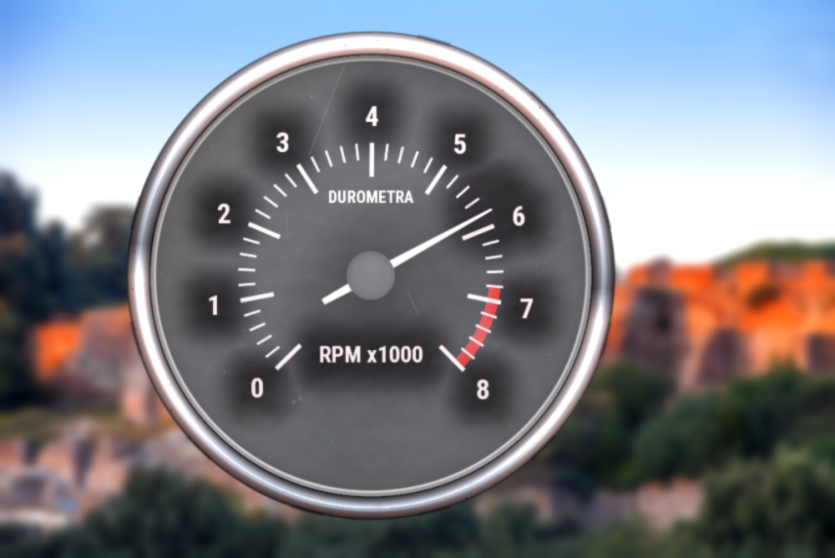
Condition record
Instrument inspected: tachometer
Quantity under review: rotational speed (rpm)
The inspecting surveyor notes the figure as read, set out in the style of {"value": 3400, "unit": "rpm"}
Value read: {"value": 5800, "unit": "rpm"}
